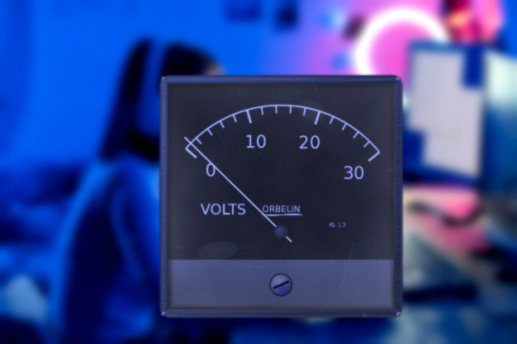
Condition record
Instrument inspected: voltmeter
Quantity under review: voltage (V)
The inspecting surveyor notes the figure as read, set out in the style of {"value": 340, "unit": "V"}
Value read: {"value": 1, "unit": "V"}
